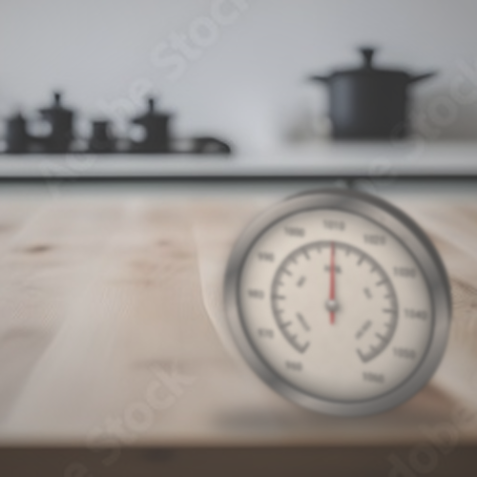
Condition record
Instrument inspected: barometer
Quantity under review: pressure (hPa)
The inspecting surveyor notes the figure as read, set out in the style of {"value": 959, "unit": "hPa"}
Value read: {"value": 1010, "unit": "hPa"}
